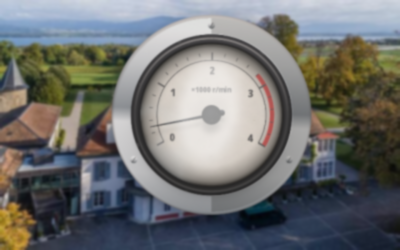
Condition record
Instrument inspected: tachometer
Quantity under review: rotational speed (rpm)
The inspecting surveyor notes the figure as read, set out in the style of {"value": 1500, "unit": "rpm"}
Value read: {"value": 300, "unit": "rpm"}
